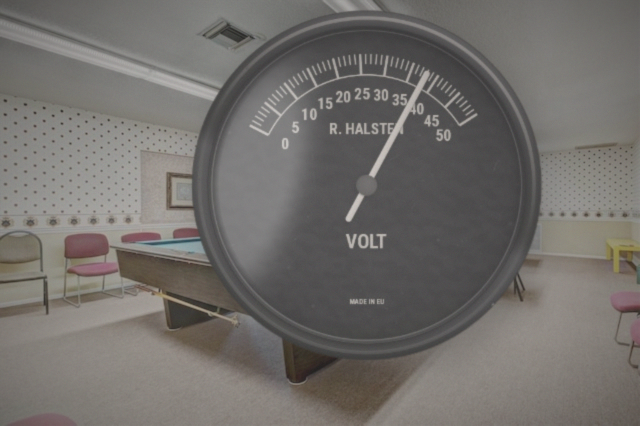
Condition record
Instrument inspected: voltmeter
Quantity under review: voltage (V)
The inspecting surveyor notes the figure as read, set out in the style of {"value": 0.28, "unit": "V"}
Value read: {"value": 38, "unit": "V"}
